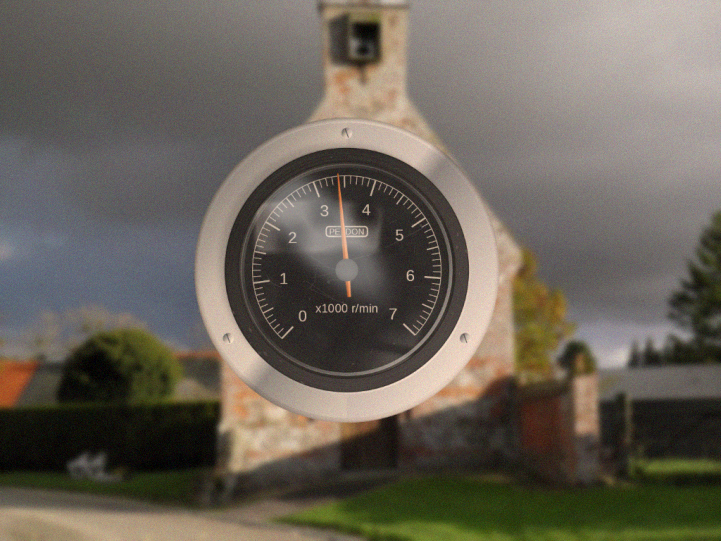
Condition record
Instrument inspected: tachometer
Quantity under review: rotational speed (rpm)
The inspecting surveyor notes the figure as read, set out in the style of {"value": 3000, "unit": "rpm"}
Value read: {"value": 3400, "unit": "rpm"}
